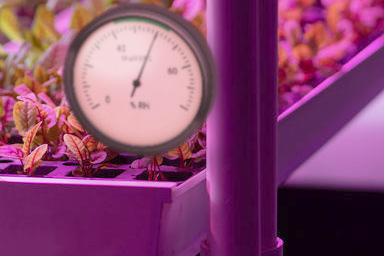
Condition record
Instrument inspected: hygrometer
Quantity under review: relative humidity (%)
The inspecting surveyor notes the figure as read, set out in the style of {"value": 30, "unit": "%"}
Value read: {"value": 60, "unit": "%"}
